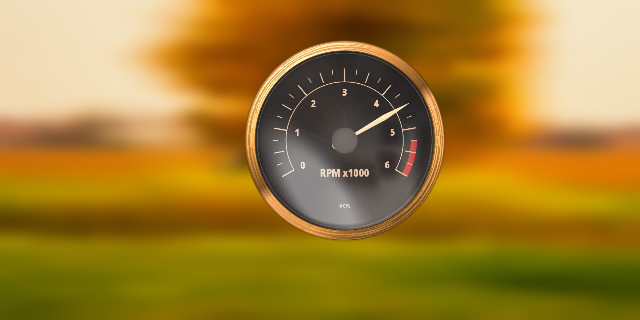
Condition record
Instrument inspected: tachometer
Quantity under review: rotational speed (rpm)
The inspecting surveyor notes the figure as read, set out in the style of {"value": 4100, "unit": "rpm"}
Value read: {"value": 4500, "unit": "rpm"}
